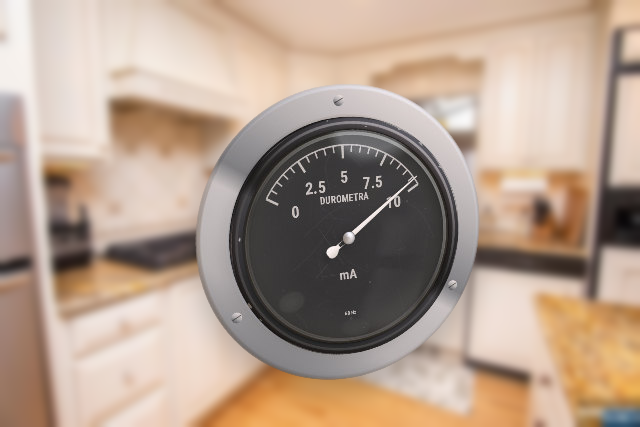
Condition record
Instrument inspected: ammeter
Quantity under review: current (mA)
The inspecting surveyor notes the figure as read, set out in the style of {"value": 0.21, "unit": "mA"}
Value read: {"value": 9.5, "unit": "mA"}
